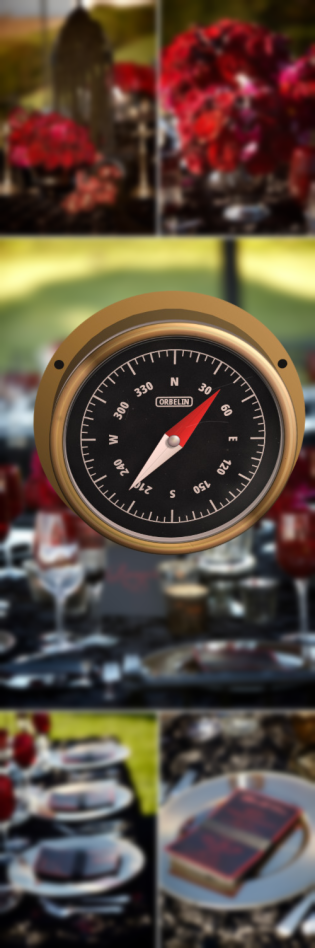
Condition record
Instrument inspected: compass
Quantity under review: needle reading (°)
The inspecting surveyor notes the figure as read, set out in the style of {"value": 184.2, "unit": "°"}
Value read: {"value": 40, "unit": "°"}
